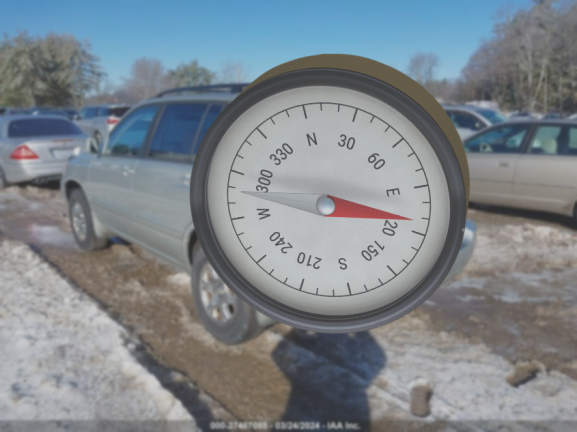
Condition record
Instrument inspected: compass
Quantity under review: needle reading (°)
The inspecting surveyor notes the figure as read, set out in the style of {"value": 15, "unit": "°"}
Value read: {"value": 110, "unit": "°"}
